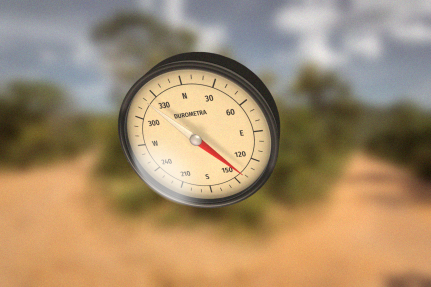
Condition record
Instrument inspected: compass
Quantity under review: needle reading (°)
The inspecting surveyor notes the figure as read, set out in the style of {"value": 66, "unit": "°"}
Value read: {"value": 140, "unit": "°"}
